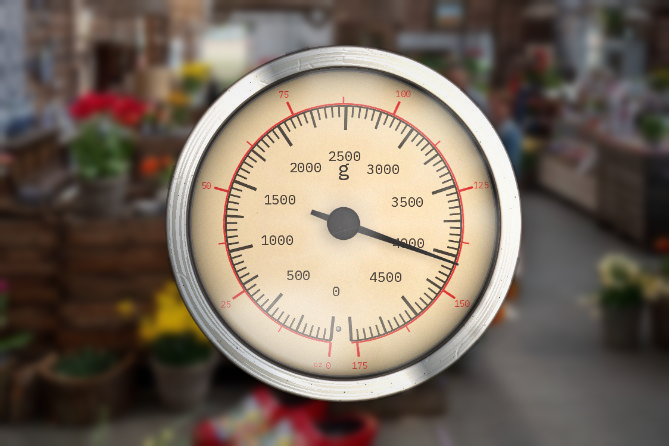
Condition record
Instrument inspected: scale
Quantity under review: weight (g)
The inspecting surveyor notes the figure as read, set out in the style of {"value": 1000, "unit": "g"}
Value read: {"value": 4050, "unit": "g"}
